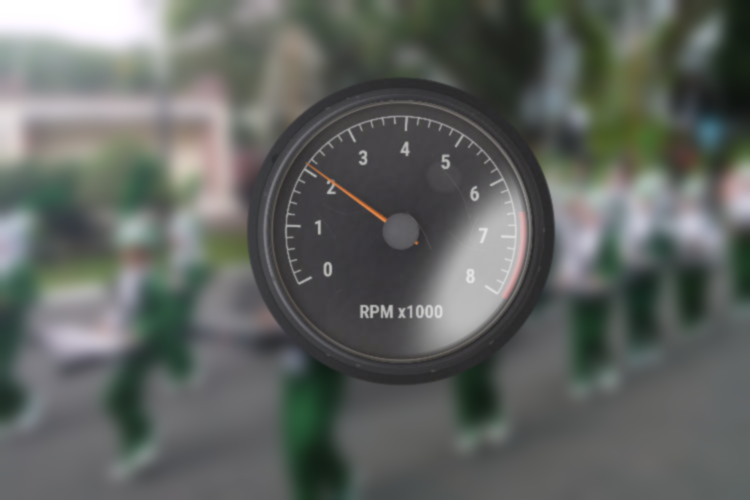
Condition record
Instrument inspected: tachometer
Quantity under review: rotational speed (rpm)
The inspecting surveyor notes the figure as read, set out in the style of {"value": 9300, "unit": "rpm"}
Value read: {"value": 2100, "unit": "rpm"}
